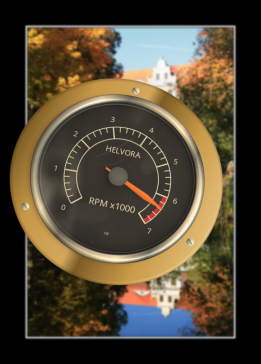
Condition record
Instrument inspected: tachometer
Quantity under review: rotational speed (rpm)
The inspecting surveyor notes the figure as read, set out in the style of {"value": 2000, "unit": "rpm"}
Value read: {"value": 6400, "unit": "rpm"}
